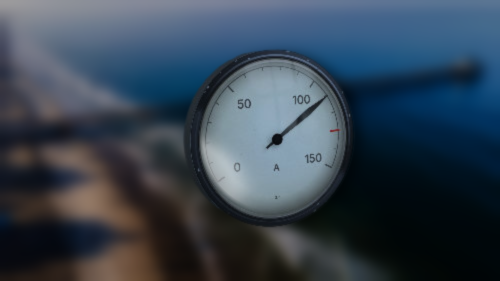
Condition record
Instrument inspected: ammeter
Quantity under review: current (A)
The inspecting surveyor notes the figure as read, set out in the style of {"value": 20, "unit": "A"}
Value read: {"value": 110, "unit": "A"}
